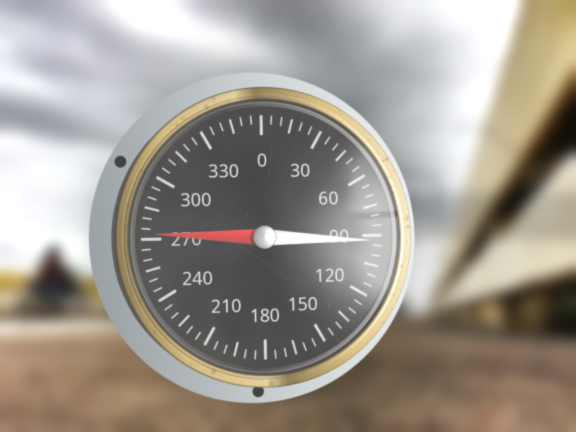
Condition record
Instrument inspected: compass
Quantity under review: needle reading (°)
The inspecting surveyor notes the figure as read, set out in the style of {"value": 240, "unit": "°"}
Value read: {"value": 272.5, "unit": "°"}
